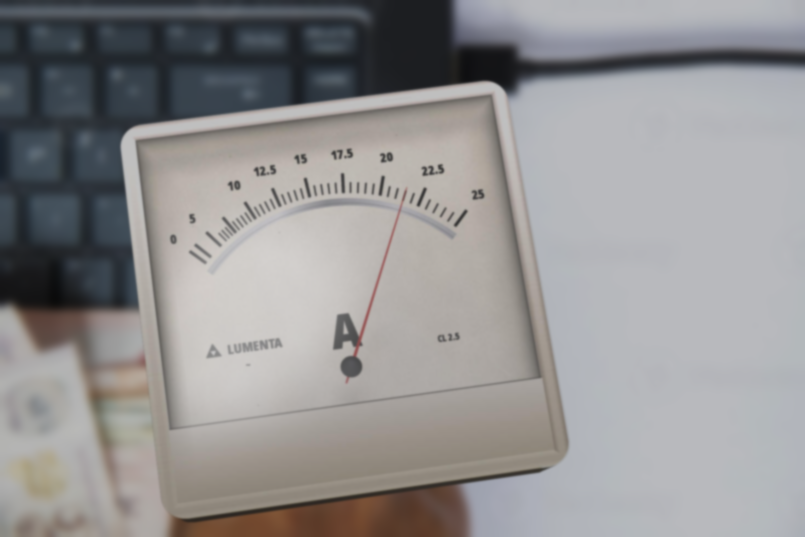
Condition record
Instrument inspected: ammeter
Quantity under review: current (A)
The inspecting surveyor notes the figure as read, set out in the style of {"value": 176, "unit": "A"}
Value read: {"value": 21.5, "unit": "A"}
